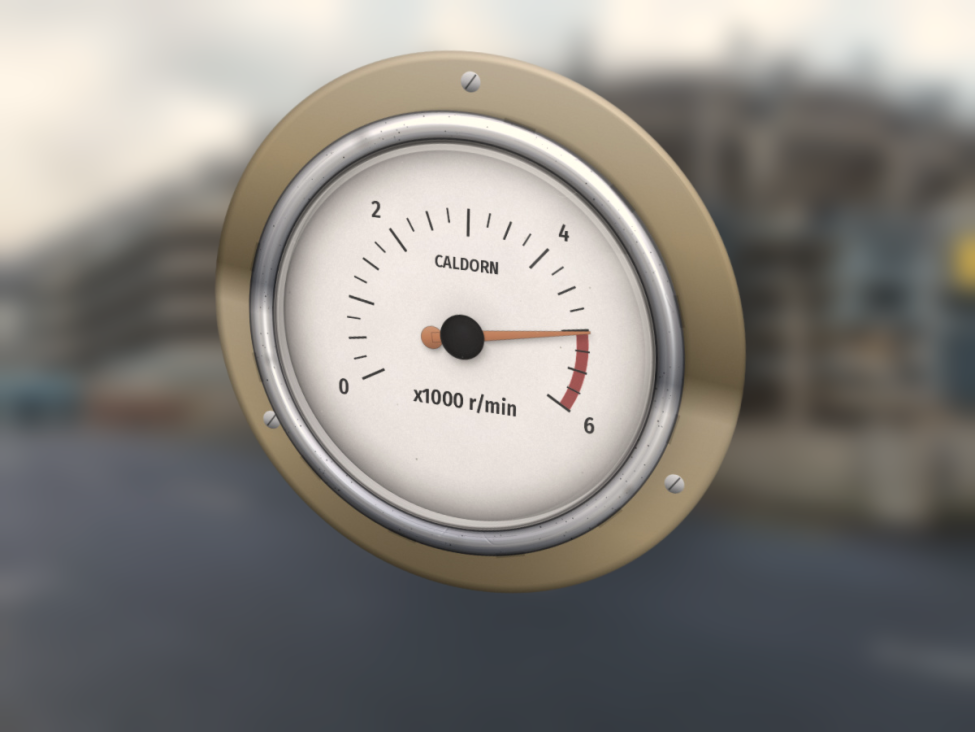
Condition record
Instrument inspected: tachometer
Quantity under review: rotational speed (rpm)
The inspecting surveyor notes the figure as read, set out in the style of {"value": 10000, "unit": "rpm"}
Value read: {"value": 5000, "unit": "rpm"}
